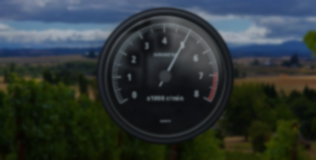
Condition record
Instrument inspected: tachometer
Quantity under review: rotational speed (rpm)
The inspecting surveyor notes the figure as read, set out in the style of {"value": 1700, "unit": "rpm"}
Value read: {"value": 5000, "unit": "rpm"}
